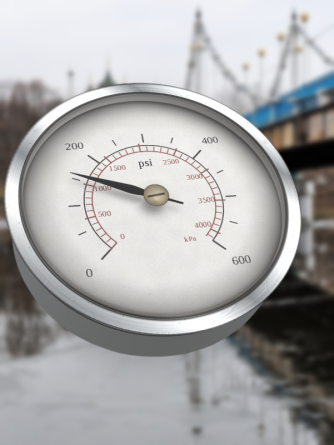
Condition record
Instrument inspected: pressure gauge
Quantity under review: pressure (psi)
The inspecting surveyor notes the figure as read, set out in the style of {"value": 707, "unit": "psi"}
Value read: {"value": 150, "unit": "psi"}
